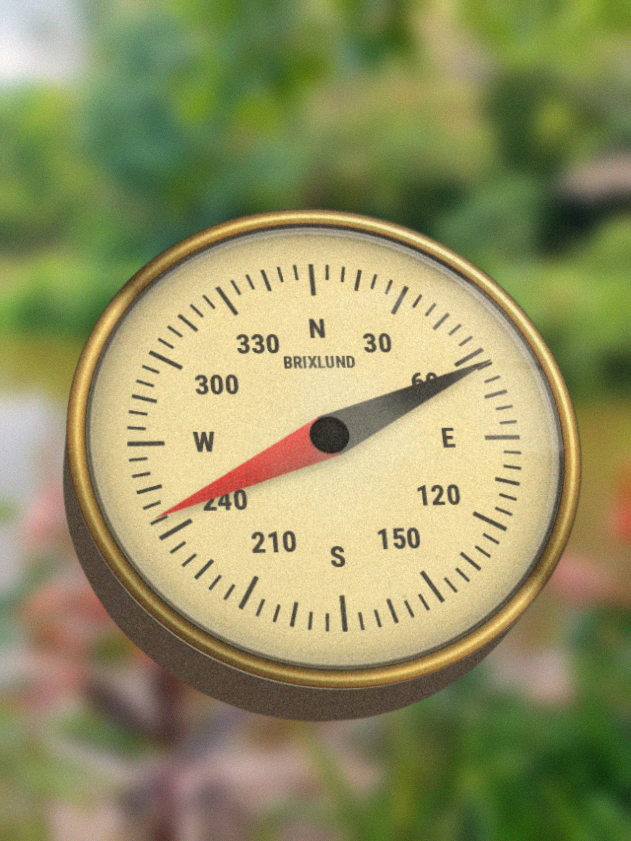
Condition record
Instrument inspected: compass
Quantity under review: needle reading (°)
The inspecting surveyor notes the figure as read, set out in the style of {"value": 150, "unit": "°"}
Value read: {"value": 245, "unit": "°"}
